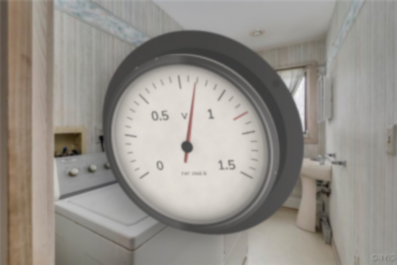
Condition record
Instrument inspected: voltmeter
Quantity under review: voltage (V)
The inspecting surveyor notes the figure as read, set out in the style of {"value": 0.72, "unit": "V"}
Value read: {"value": 0.85, "unit": "V"}
